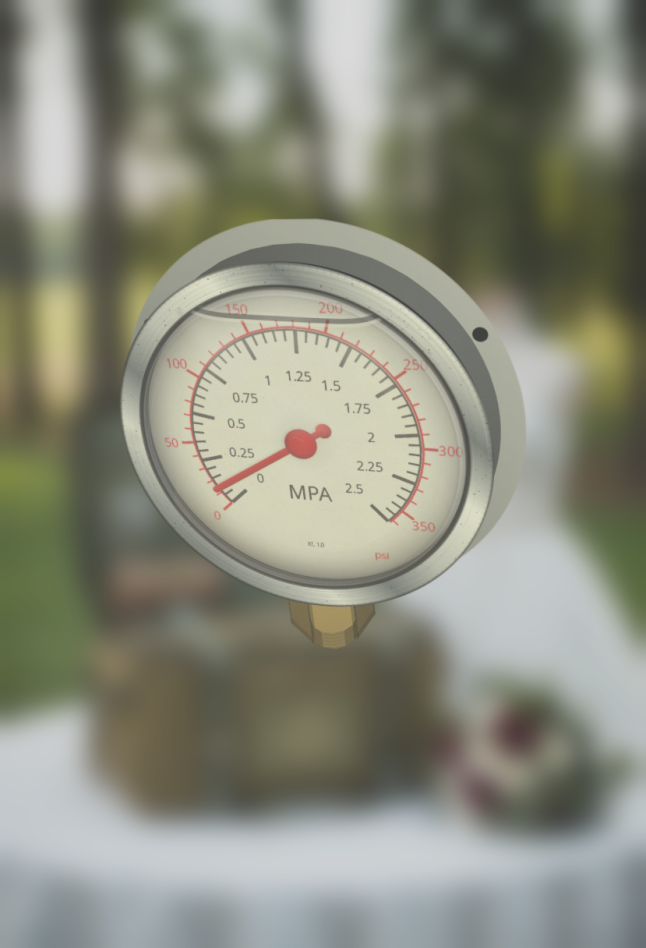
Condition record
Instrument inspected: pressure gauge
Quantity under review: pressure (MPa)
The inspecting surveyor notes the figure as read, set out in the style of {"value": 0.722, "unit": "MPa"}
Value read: {"value": 0.1, "unit": "MPa"}
